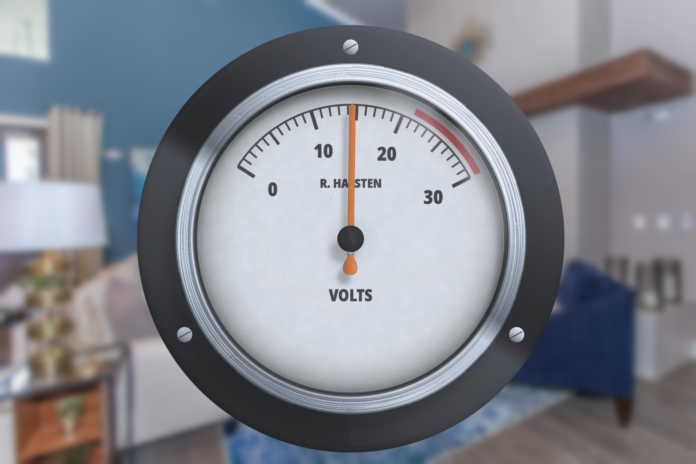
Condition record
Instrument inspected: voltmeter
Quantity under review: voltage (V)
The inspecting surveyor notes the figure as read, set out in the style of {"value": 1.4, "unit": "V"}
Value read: {"value": 14.5, "unit": "V"}
